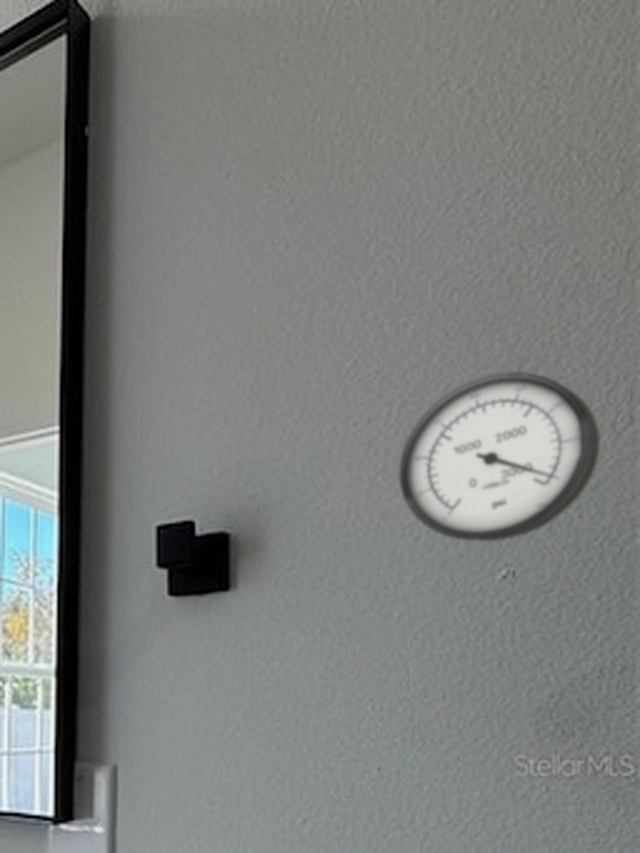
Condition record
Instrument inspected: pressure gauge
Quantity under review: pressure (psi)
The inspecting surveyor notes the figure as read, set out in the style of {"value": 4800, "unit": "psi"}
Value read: {"value": 2900, "unit": "psi"}
